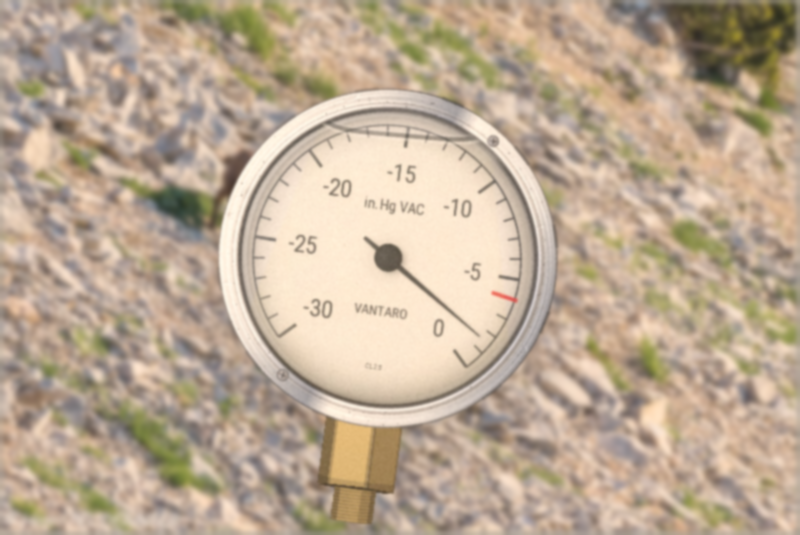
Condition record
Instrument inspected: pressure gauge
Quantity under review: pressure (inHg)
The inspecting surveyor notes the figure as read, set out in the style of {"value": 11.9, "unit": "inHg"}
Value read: {"value": -1.5, "unit": "inHg"}
